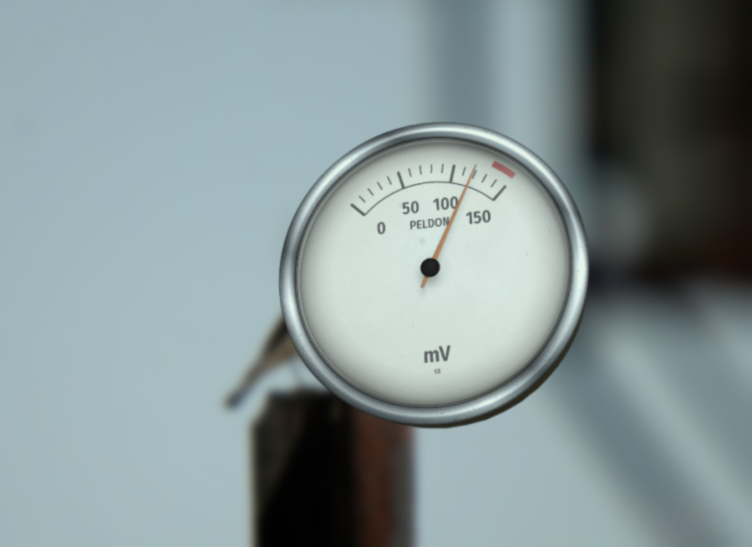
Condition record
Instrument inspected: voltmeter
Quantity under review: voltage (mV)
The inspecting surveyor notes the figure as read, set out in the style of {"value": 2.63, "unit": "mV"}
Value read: {"value": 120, "unit": "mV"}
